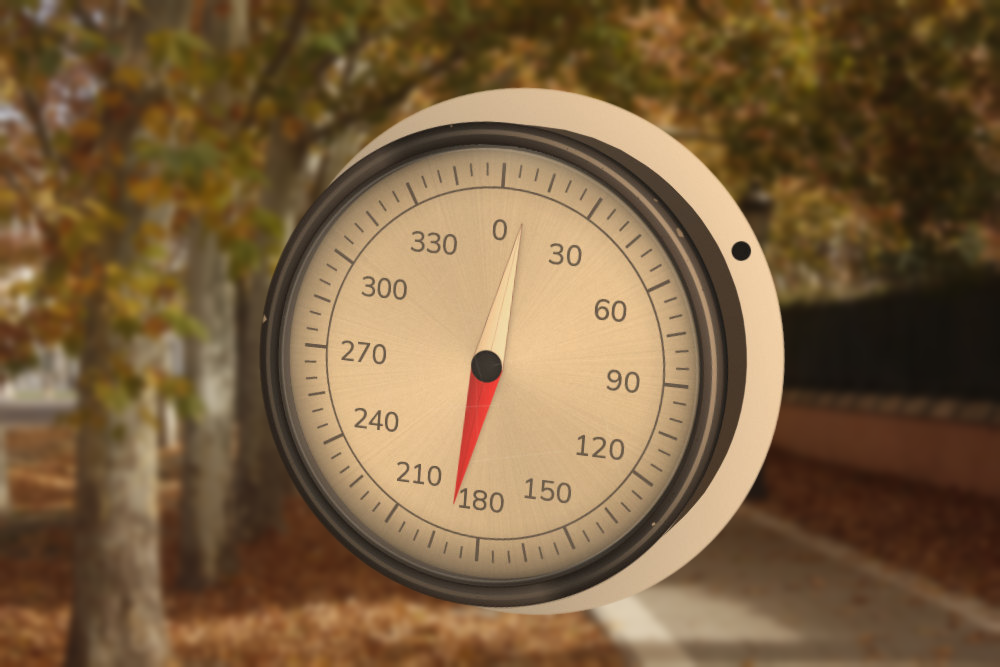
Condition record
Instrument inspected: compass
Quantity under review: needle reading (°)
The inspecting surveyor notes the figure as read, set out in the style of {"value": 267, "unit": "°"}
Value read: {"value": 190, "unit": "°"}
